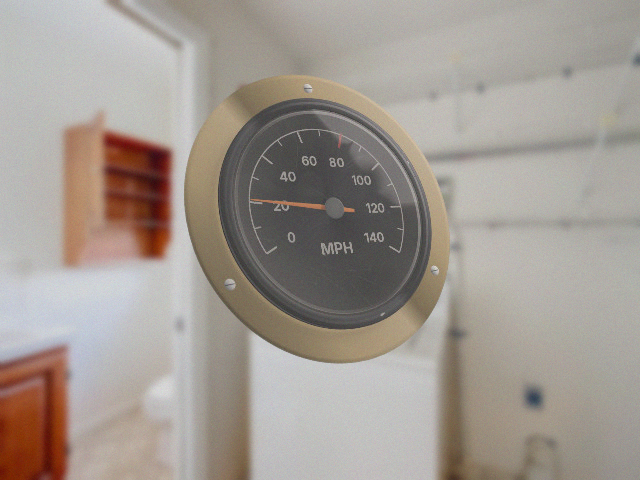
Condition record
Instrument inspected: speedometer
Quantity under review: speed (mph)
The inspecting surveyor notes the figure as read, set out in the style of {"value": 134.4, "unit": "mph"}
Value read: {"value": 20, "unit": "mph"}
